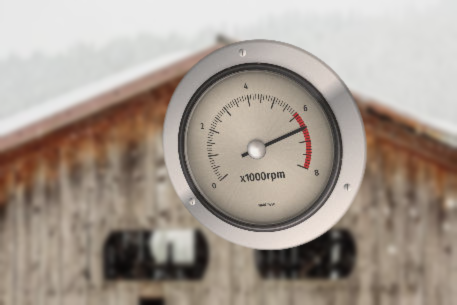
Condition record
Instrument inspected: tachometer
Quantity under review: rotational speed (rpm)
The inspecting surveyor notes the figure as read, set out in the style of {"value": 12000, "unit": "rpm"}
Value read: {"value": 6500, "unit": "rpm"}
